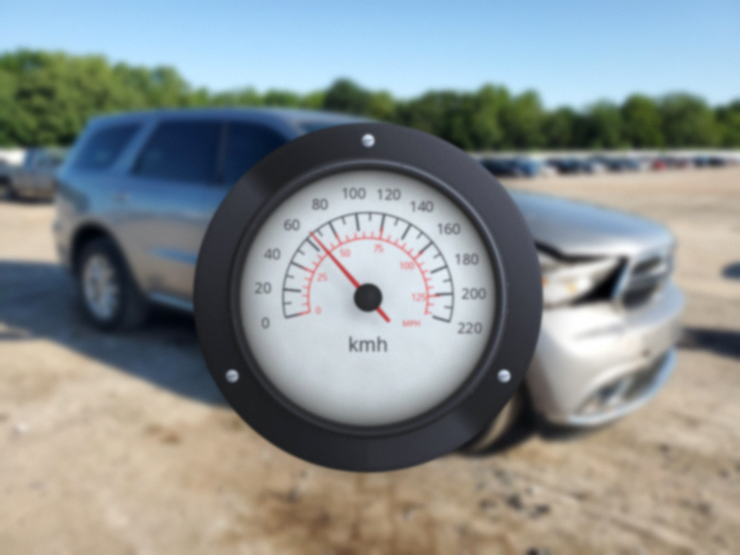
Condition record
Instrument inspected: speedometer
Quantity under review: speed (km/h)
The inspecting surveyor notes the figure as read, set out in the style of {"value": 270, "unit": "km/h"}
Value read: {"value": 65, "unit": "km/h"}
